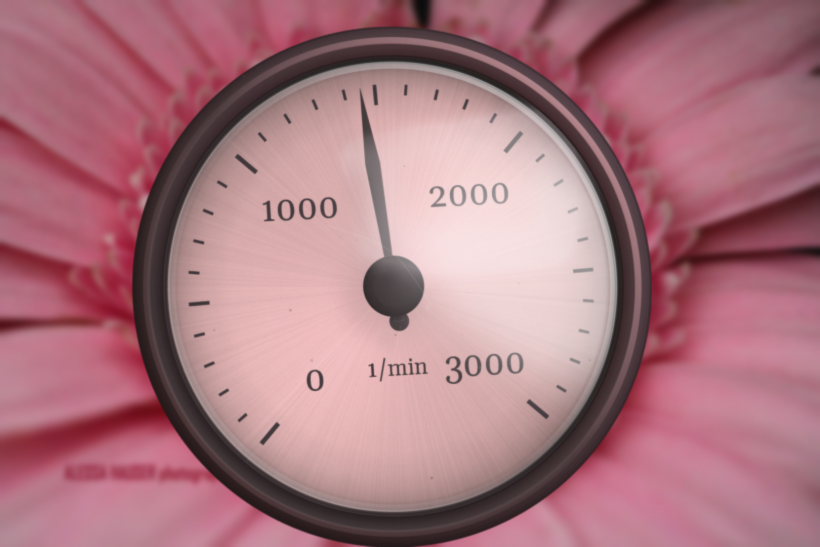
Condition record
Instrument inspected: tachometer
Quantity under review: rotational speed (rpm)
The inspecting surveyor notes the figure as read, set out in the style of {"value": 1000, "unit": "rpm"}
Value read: {"value": 1450, "unit": "rpm"}
